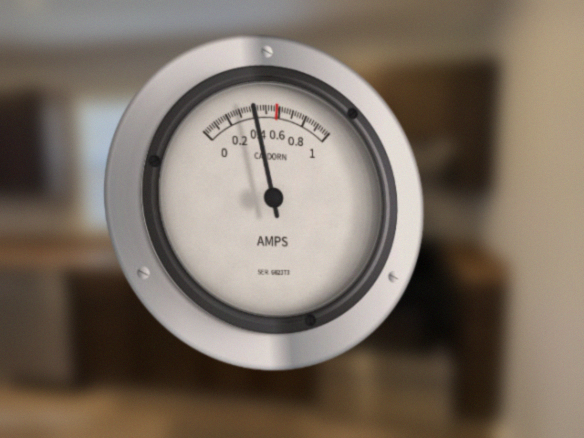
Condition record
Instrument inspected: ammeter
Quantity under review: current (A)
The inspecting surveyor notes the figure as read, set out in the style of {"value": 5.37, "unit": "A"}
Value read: {"value": 0.4, "unit": "A"}
